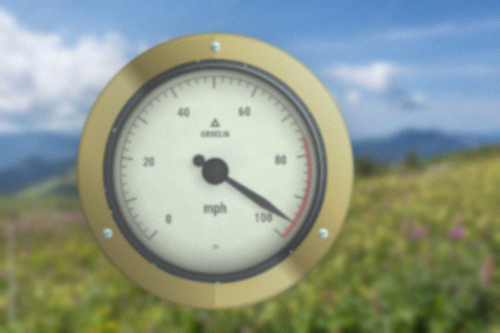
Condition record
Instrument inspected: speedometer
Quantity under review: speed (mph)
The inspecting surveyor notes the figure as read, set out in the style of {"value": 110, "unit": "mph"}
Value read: {"value": 96, "unit": "mph"}
